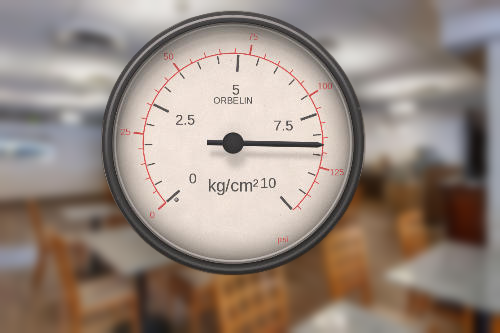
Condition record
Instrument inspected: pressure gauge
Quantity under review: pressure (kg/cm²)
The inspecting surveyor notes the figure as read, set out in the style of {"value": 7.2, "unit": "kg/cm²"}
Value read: {"value": 8.25, "unit": "kg/cm²"}
